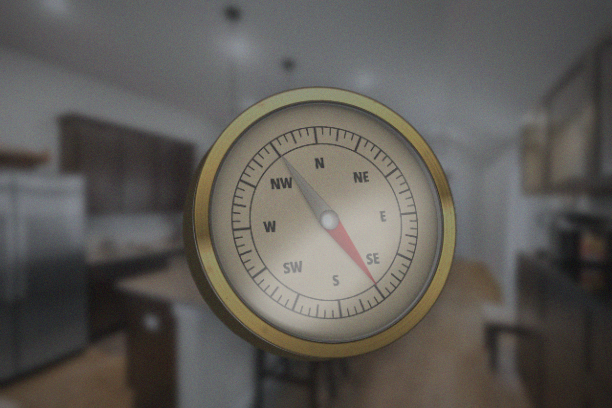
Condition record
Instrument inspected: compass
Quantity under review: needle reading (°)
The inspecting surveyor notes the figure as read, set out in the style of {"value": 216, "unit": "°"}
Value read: {"value": 150, "unit": "°"}
